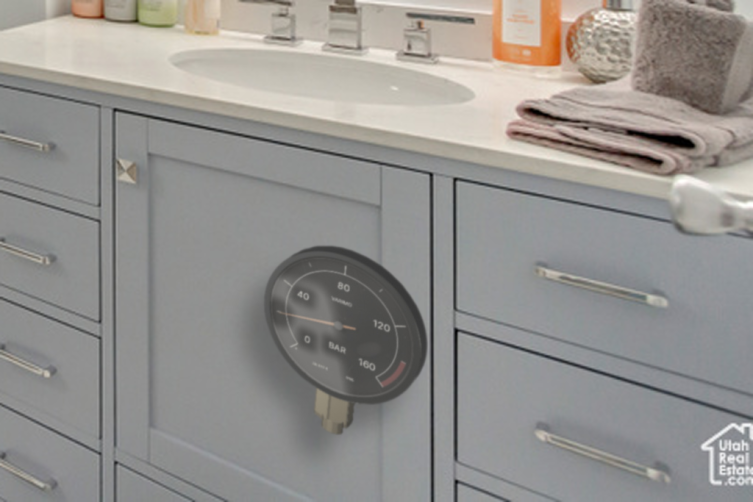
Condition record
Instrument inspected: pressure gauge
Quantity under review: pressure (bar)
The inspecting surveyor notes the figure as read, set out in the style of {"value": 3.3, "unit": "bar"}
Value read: {"value": 20, "unit": "bar"}
